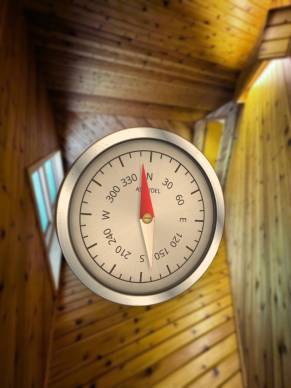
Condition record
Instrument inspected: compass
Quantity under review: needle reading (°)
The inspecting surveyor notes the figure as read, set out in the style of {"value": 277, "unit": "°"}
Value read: {"value": 350, "unit": "°"}
